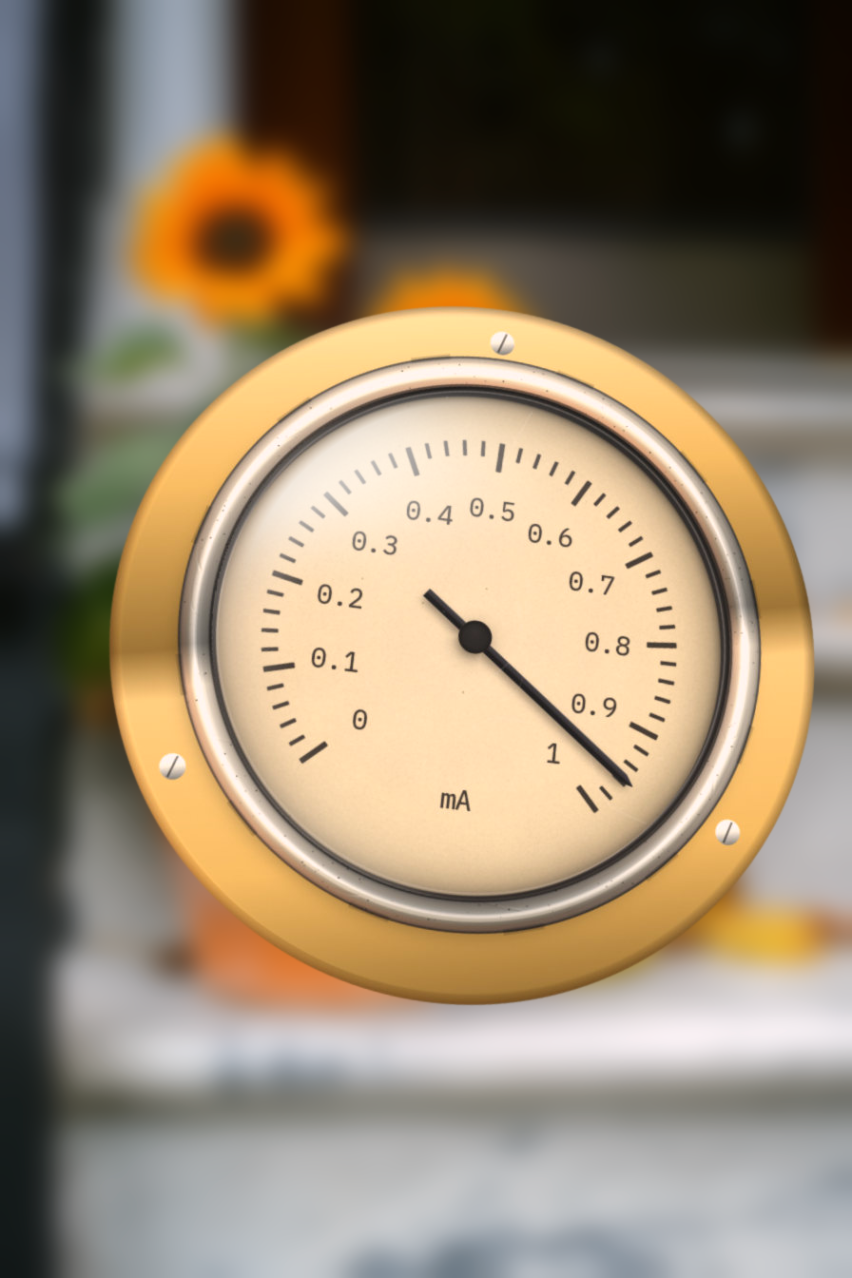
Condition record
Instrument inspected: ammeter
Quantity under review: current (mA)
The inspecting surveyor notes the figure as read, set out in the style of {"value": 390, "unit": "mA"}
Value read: {"value": 0.96, "unit": "mA"}
